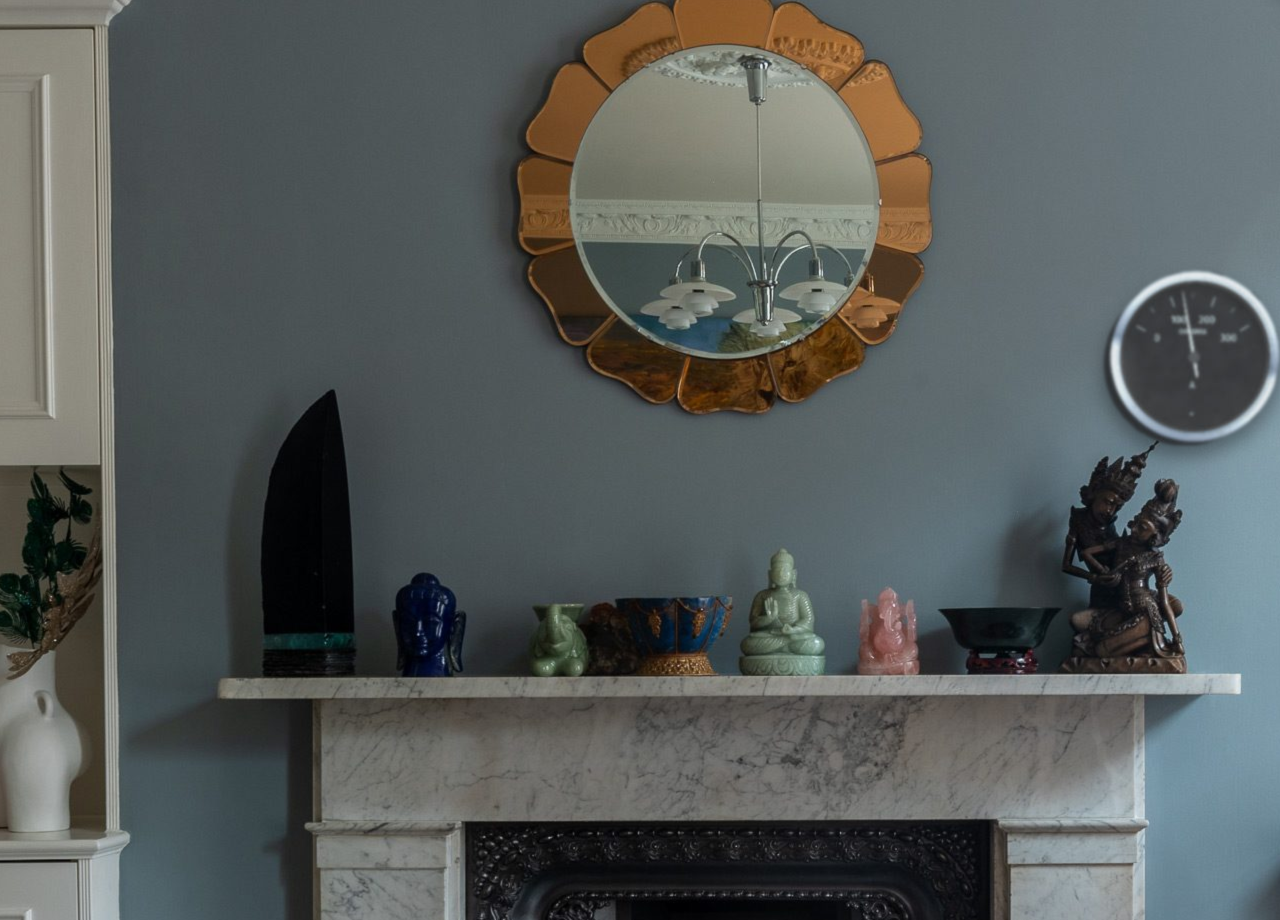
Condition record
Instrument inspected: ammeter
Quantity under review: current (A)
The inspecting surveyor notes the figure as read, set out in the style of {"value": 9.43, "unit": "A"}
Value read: {"value": 125, "unit": "A"}
